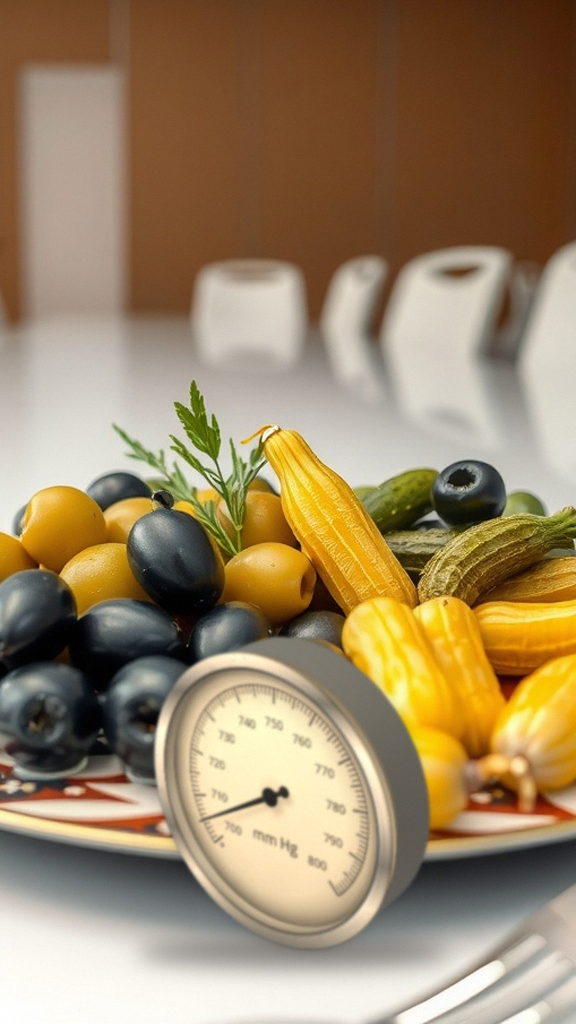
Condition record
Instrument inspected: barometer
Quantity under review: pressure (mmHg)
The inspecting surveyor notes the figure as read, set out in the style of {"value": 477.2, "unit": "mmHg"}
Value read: {"value": 705, "unit": "mmHg"}
